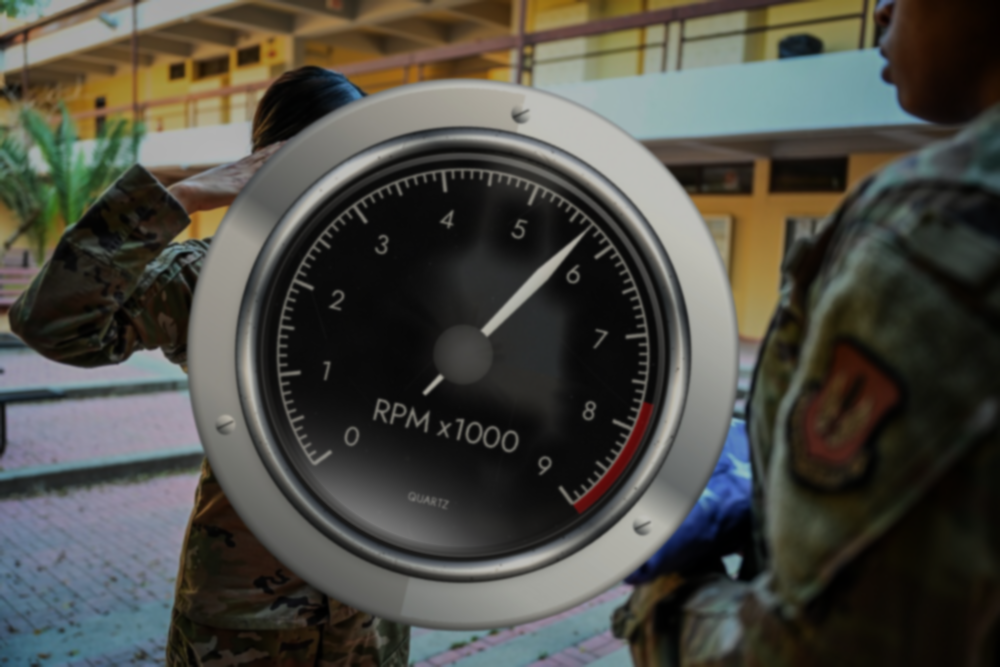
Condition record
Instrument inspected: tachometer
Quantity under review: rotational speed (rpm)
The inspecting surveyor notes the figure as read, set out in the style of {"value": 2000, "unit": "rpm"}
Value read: {"value": 5700, "unit": "rpm"}
